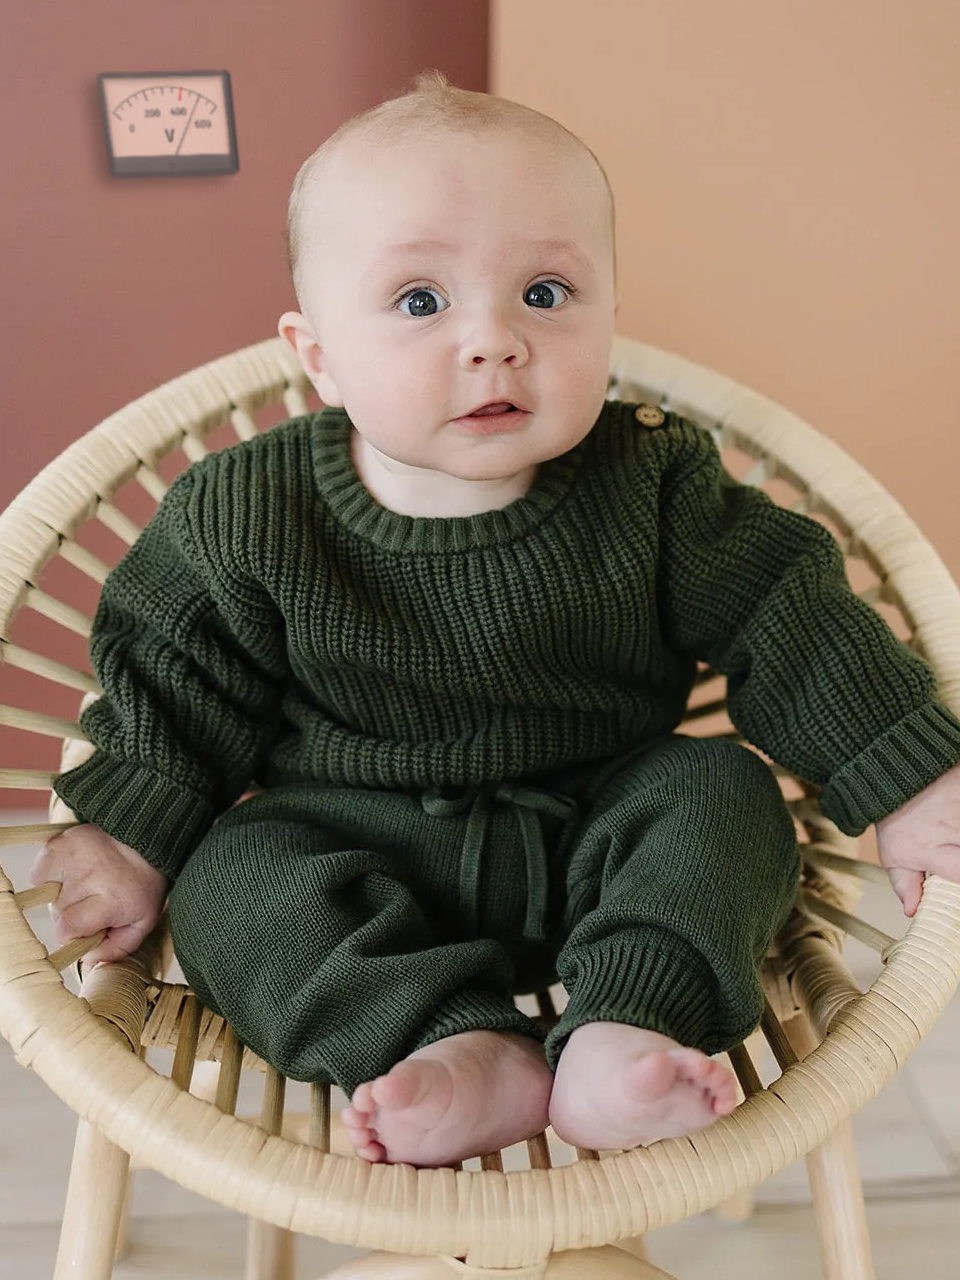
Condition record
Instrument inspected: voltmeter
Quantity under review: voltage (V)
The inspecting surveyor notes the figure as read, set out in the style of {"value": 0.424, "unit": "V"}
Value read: {"value": 500, "unit": "V"}
